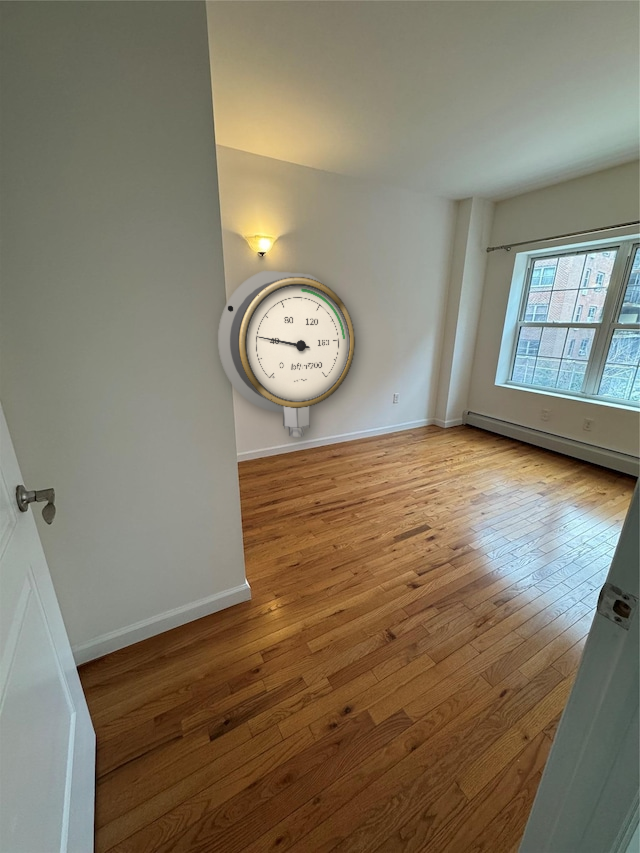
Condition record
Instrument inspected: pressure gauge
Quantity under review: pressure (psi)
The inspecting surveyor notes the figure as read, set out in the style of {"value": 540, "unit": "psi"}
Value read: {"value": 40, "unit": "psi"}
